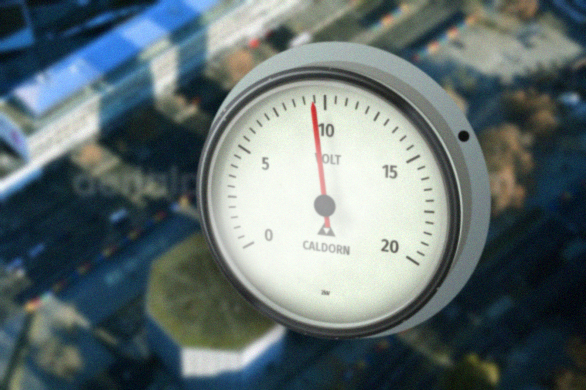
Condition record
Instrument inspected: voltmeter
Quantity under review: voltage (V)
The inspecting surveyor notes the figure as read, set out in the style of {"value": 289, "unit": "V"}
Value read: {"value": 9.5, "unit": "V"}
